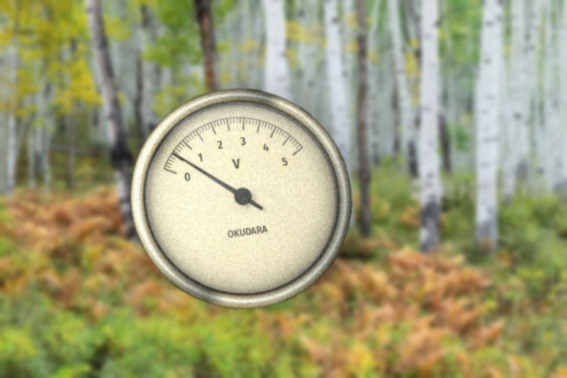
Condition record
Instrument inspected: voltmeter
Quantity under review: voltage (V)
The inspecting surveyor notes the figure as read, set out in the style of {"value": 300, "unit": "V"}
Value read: {"value": 0.5, "unit": "V"}
